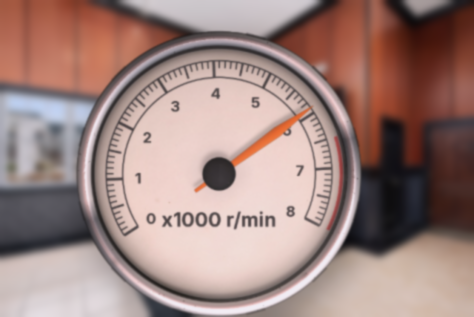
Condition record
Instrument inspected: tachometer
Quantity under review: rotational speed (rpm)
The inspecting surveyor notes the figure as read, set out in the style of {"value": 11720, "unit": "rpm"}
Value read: {"value": 5900, "unit": "rpm"}
